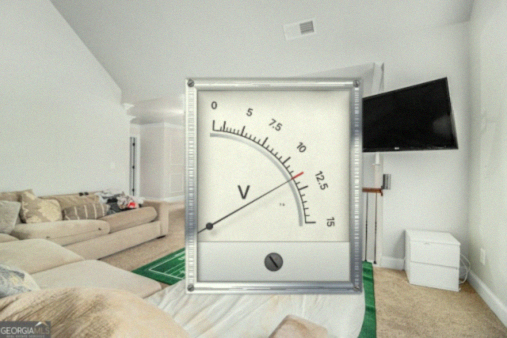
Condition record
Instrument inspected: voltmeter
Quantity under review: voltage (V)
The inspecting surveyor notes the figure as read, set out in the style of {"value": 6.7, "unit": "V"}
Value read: {"value": 11.5, "unit": "V"}
